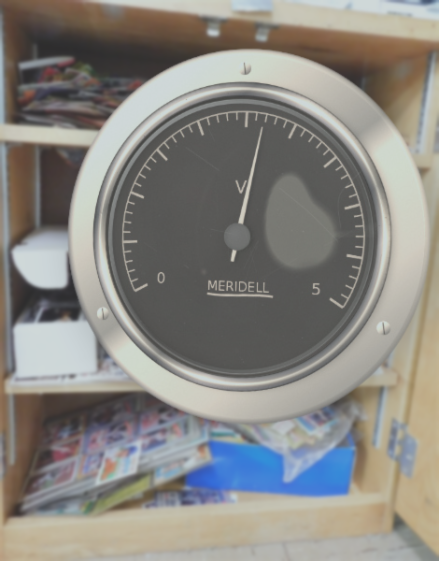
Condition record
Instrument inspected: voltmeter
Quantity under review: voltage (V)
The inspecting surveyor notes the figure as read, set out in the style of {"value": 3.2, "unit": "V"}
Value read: {"value": 2.7, "unit": "V"}
